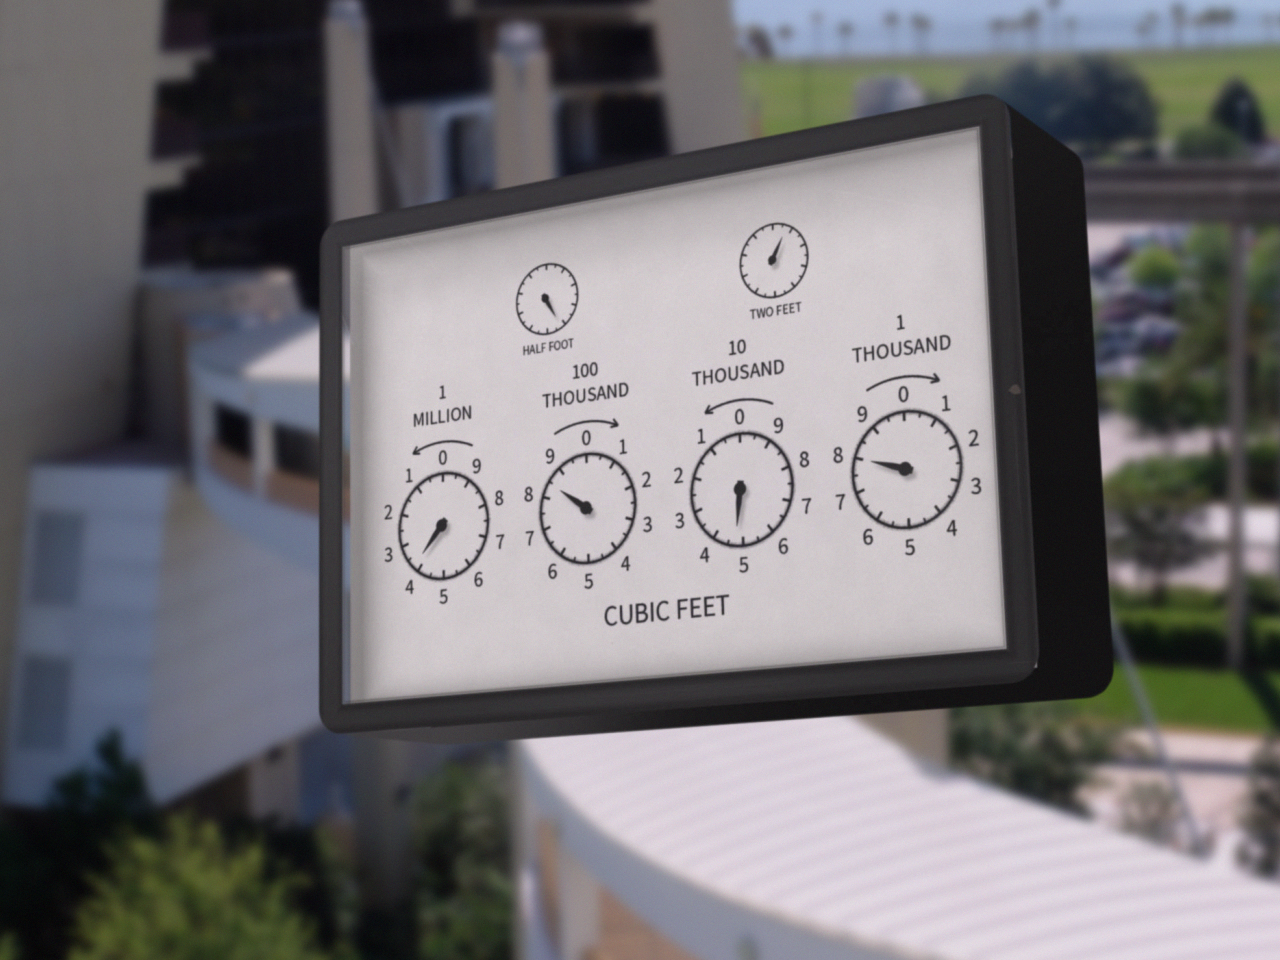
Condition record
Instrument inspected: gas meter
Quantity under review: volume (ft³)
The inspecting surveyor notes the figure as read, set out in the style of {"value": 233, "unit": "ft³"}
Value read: {"value": 384800, "unit": "ft³"}
